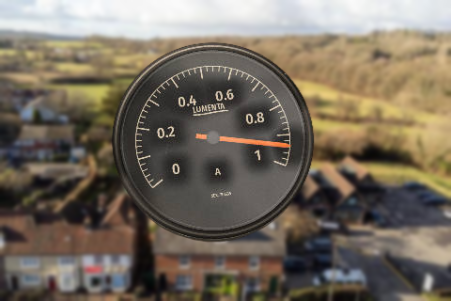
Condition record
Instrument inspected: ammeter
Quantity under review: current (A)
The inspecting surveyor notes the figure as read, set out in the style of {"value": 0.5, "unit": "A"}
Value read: {"value": 0.94, "unit": "A"}
